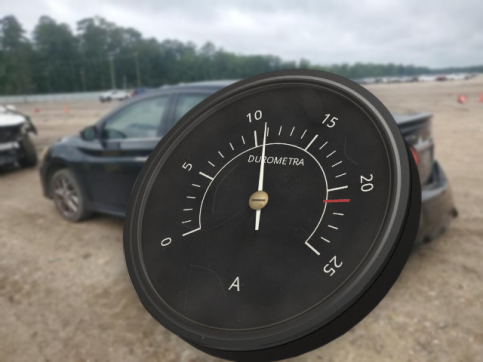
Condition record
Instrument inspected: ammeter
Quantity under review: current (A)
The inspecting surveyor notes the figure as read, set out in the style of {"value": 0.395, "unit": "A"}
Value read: {"value": 11, "unit": "A"}
